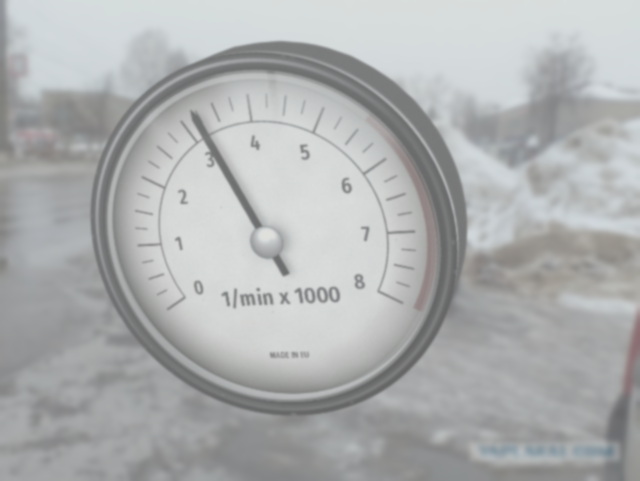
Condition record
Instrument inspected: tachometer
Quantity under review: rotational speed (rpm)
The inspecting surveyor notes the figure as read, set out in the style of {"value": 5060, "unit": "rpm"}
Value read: {"value": 3250, "unit": "rpm"}
